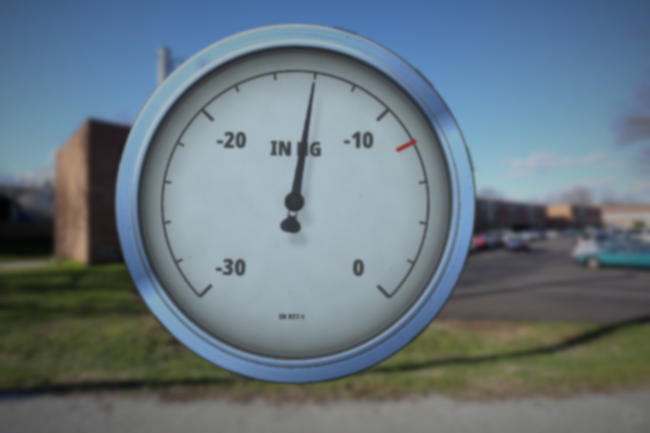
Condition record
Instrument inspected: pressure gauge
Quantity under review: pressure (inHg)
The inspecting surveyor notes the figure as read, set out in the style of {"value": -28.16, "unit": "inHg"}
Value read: {"value": -14, "unit": "inHg"}
